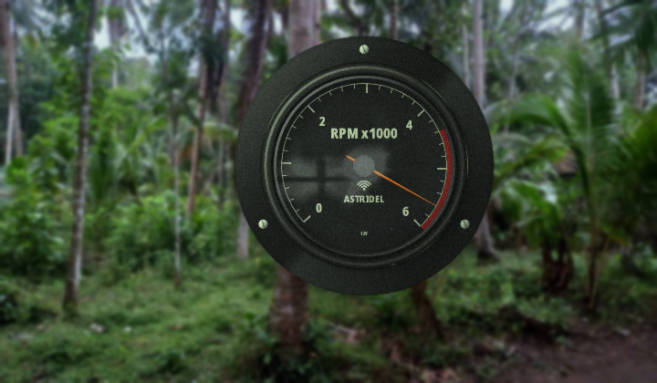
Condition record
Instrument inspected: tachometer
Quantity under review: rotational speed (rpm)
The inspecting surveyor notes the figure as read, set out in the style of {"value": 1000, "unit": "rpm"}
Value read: {"value": 5600, "unit": "rpm"}
